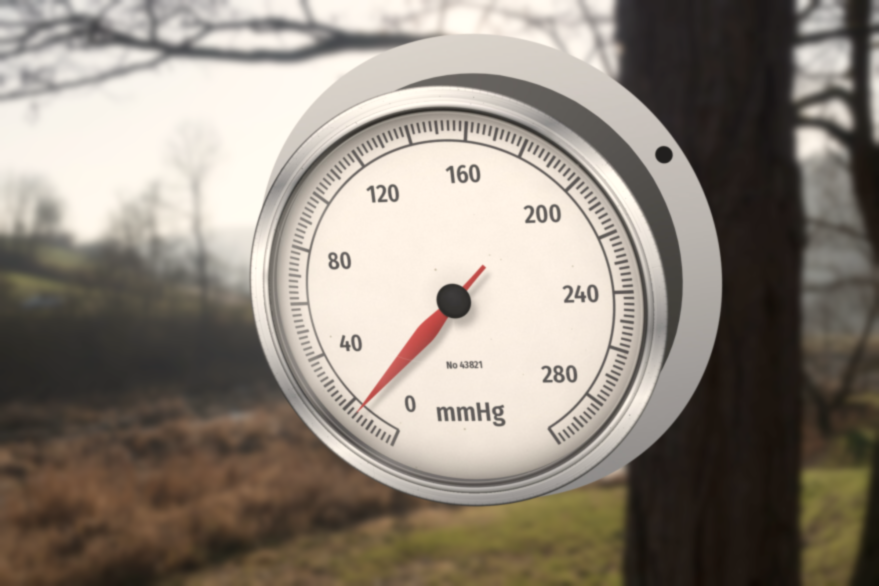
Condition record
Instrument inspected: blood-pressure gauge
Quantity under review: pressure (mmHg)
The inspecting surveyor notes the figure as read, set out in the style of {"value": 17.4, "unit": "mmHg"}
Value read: {"value": 16, "unit": "mmHg"}
